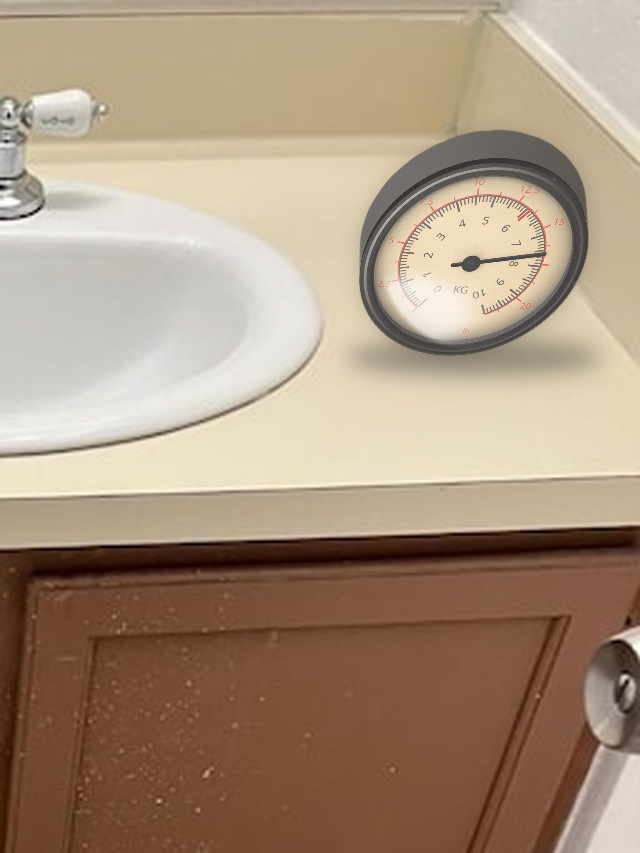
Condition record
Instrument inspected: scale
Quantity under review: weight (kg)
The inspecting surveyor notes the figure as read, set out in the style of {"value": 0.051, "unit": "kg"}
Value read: {"value": 7.5, "unit": "kg"}
